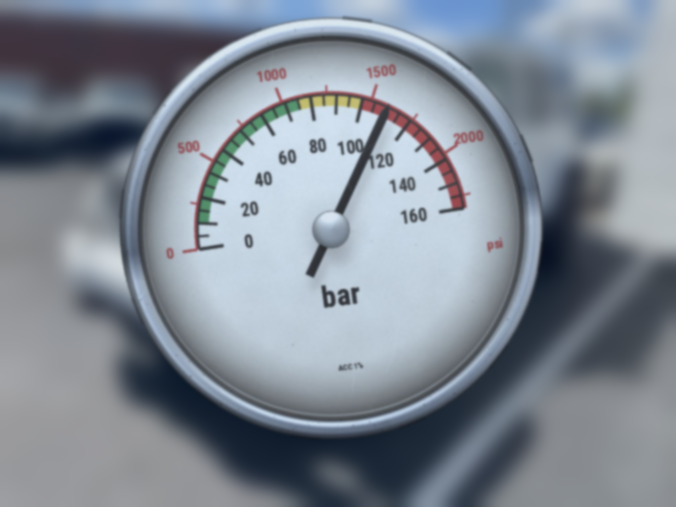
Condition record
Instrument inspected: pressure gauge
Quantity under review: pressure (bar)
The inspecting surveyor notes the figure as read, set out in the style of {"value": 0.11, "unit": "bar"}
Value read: {"value": 110, "unit": "bar"}
